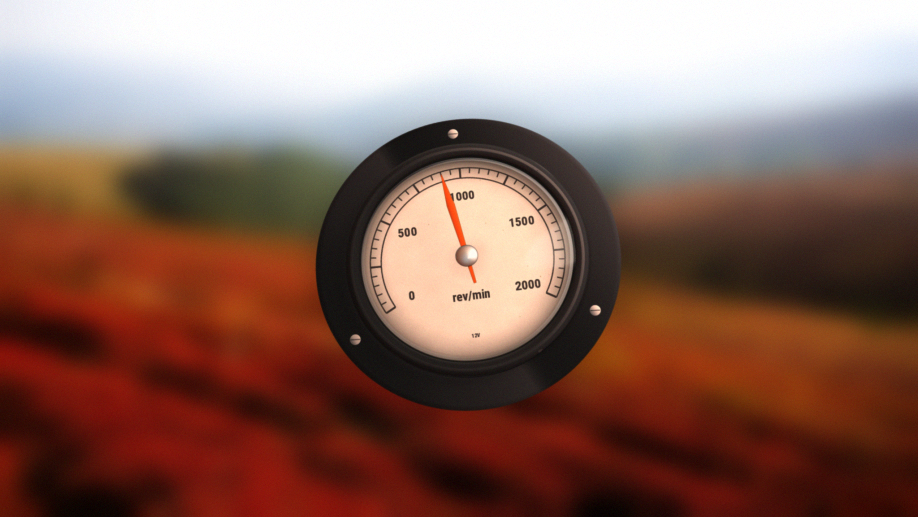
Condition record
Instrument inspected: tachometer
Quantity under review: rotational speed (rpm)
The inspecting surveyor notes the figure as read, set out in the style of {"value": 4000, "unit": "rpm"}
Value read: {"value": 900, "unit": "rpm"}
